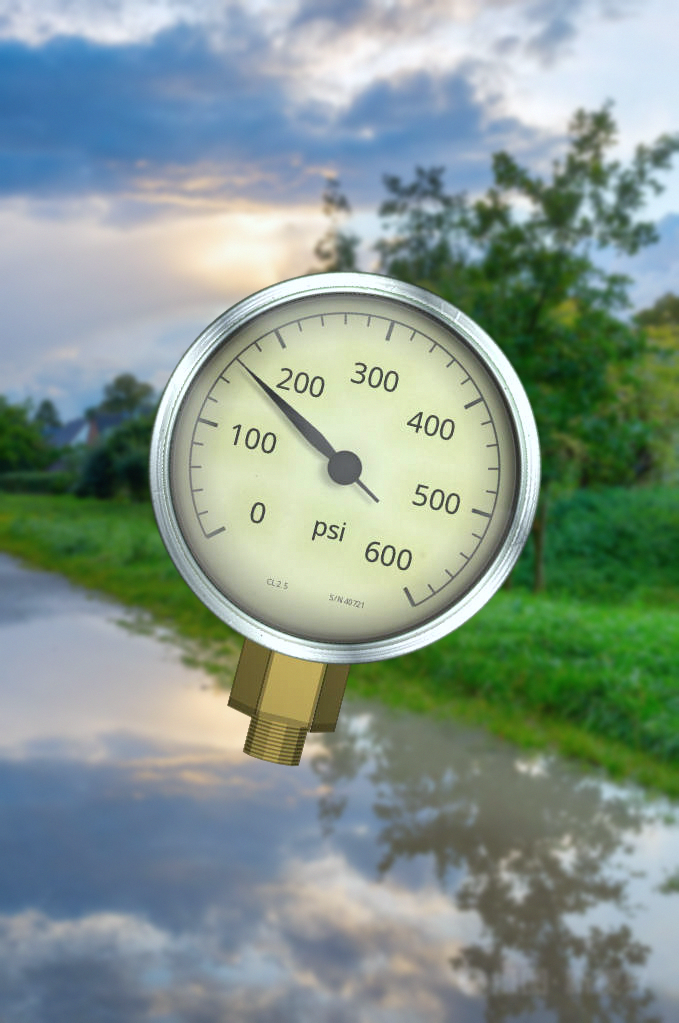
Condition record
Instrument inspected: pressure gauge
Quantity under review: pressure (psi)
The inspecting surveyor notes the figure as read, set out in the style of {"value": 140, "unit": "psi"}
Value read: {"value": 160, "unit": "psi"}
